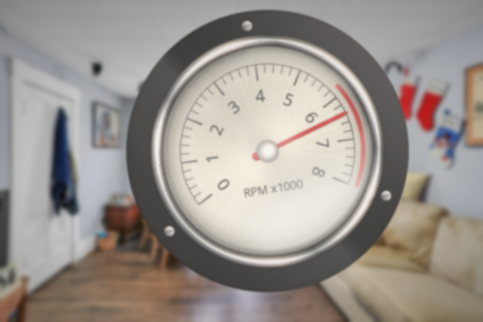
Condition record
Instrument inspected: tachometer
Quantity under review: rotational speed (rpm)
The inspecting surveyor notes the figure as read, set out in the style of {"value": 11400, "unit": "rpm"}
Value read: {"value": 6400, "unit": "rpm"}
